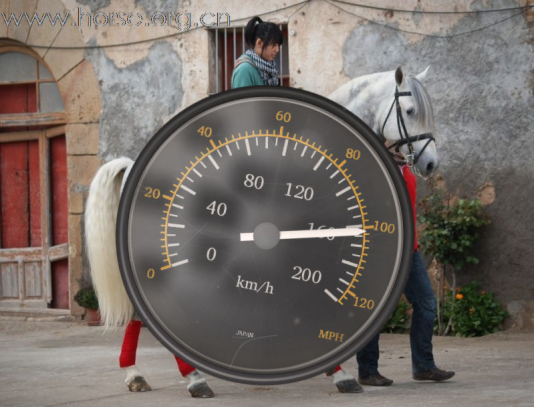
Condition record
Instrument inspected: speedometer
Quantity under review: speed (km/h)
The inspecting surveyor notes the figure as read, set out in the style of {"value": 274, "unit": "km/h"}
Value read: {"value": 162.5, "unit": "km/h"}
